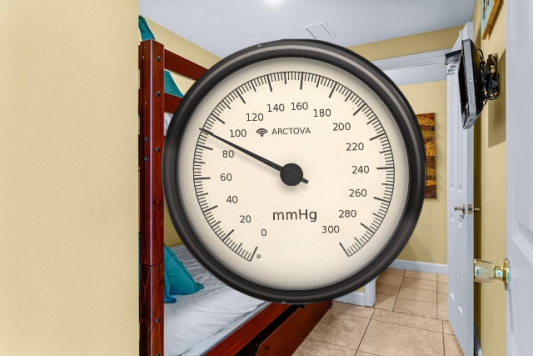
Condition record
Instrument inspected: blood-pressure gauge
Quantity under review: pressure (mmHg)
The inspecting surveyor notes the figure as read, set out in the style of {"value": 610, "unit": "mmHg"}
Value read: {"value": 90, "unit": "mmHg"}
